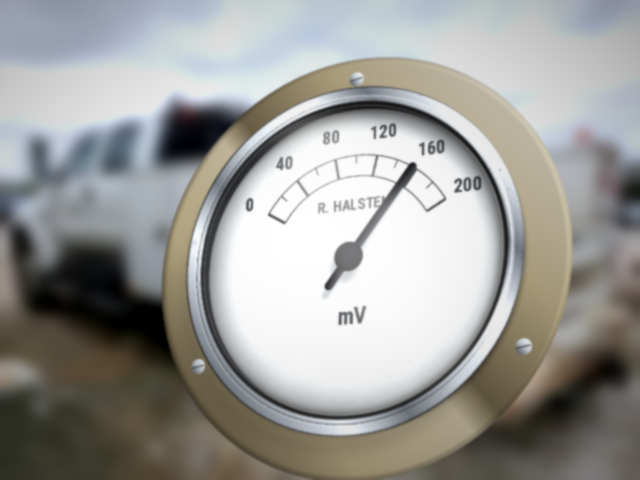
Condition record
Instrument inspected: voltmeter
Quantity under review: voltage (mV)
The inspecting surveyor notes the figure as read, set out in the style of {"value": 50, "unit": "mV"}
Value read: {"value": 160, "unit": "mV"}
